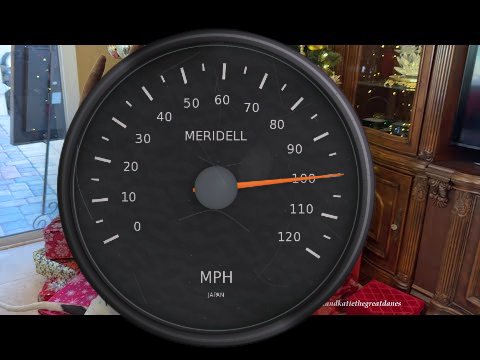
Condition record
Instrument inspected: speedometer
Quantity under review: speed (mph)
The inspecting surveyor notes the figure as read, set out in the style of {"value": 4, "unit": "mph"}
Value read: {"value": 100, "unit": "mph"}
